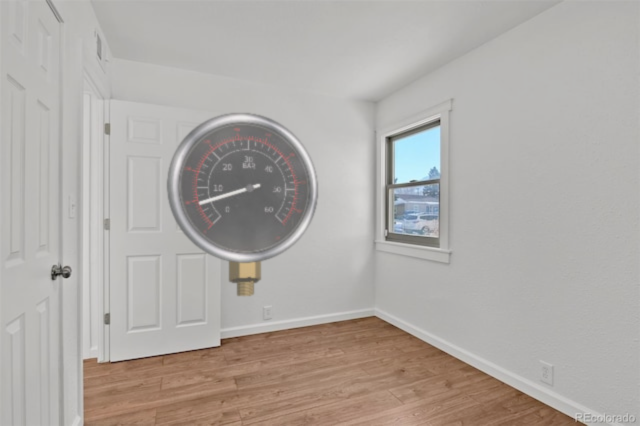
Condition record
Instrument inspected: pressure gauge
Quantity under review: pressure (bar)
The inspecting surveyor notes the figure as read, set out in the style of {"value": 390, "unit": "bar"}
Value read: {"value": 6, "unit": "bar"}
